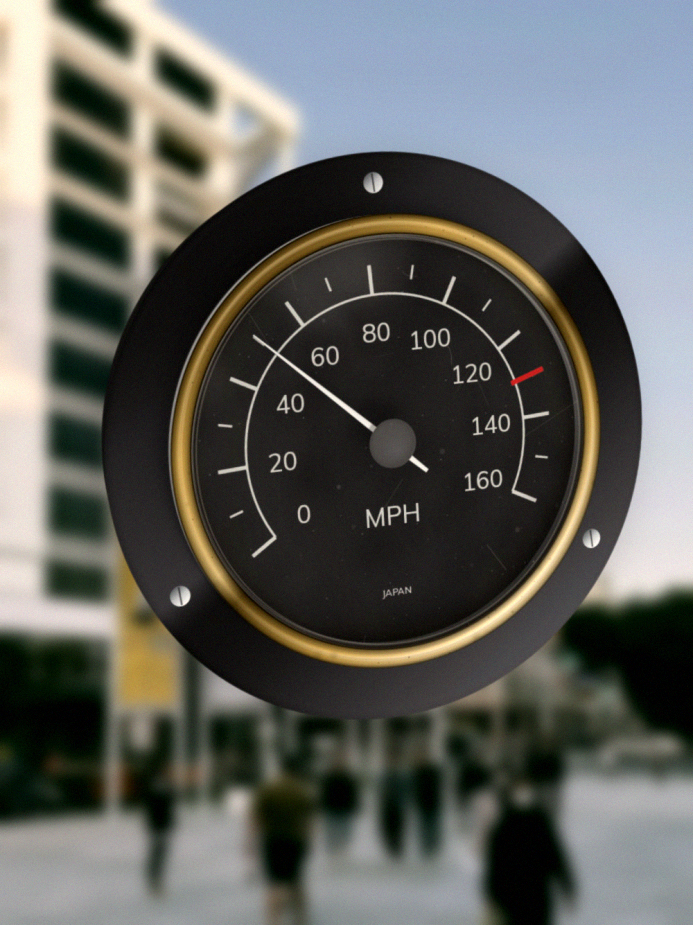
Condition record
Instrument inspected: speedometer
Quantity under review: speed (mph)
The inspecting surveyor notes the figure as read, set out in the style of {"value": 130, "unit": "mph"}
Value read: {"value": 50, "unit": "mph"}
